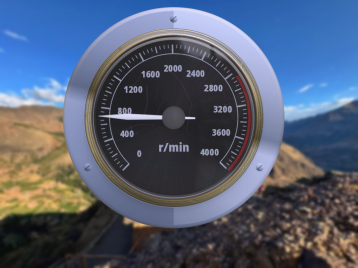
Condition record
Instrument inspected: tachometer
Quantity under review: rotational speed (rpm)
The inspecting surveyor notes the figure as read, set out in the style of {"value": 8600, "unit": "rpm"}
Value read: {"value": 700, "unit": "rpm"}
